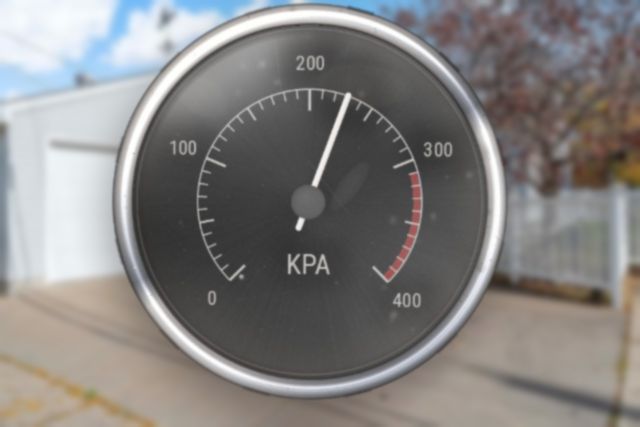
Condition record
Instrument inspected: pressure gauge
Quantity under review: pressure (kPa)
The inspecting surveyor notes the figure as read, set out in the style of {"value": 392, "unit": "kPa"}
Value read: {"value": 230, "unit": "kPa"}
